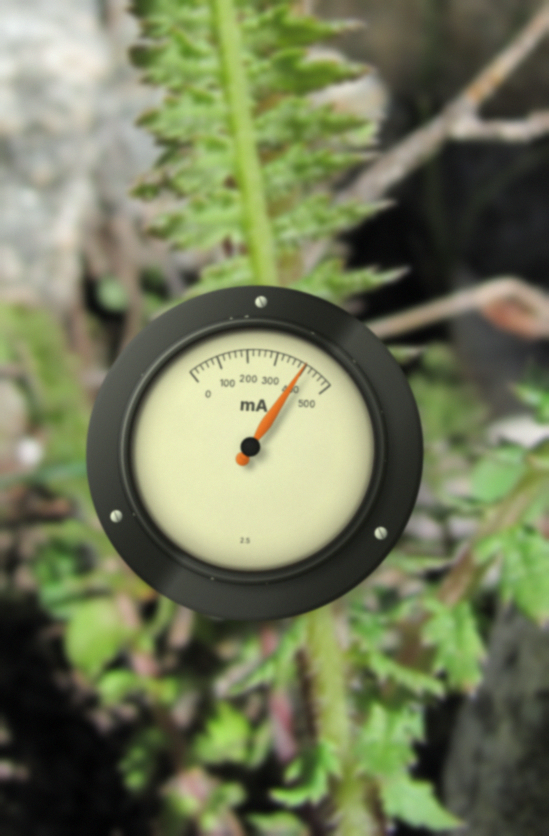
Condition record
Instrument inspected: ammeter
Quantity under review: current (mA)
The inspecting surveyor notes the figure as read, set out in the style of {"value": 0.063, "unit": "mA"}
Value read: {"value": 400, "unit": "mA"}
